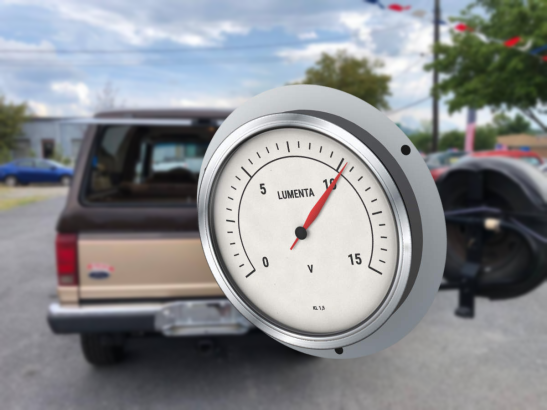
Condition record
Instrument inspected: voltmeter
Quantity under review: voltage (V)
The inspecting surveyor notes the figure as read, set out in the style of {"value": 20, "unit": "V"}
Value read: {"value": 10.25, "unit": "V"}
